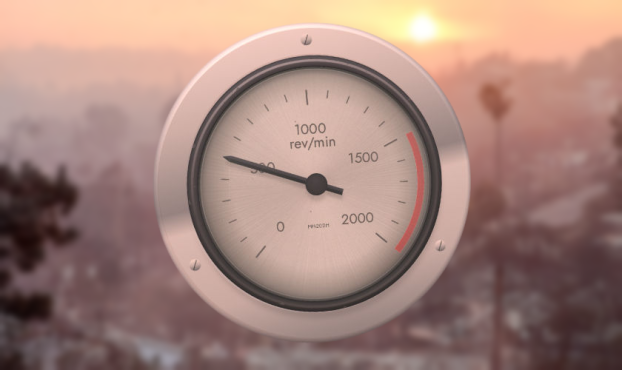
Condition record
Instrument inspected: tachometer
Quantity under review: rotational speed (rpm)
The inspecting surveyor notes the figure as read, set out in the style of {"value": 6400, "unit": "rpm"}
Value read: {"value": 500, "unit": "rpm"}
